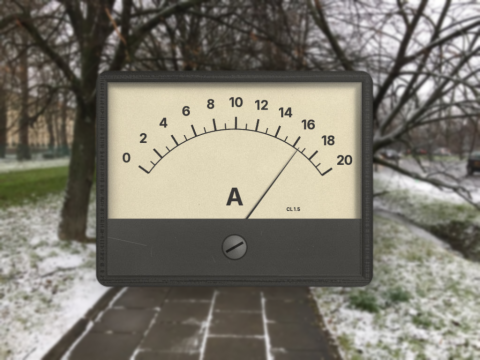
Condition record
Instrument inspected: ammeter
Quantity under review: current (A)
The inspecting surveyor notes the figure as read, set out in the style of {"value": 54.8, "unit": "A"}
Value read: {"value": 16.5, "unit": "A"}
